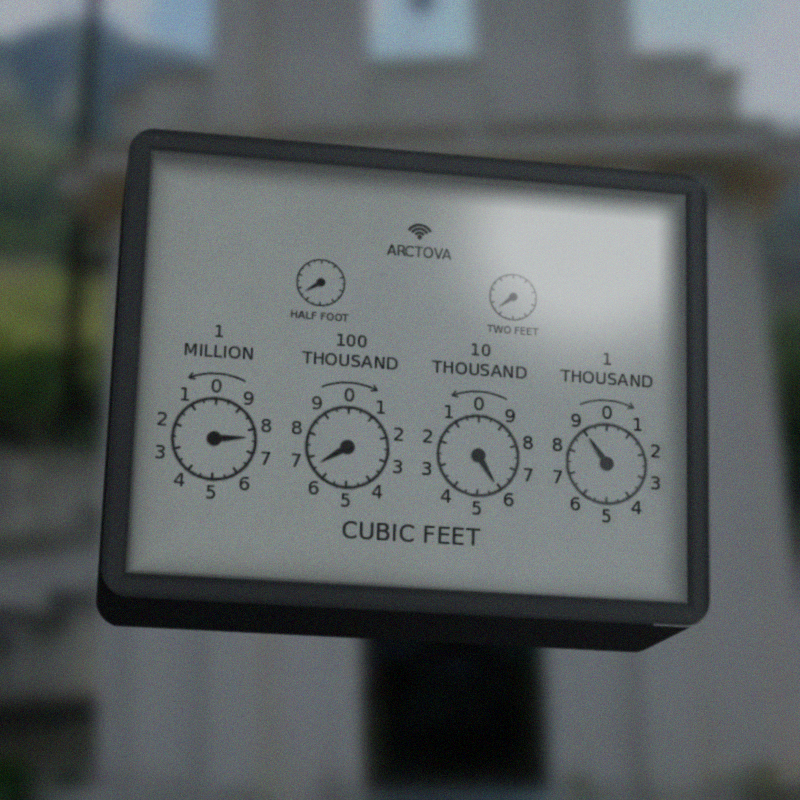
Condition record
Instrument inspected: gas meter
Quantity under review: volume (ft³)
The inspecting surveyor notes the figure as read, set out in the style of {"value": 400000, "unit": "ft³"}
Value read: {"value": 765900, "unit": "ft³"}
